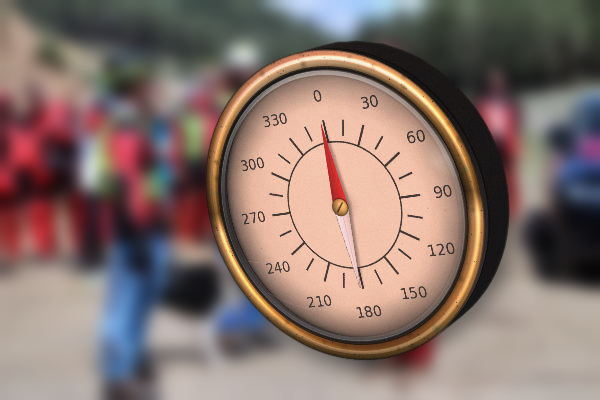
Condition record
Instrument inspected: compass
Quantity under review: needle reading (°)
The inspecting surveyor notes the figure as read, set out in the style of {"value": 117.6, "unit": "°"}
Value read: {"value": 0, "unit": "°"}
